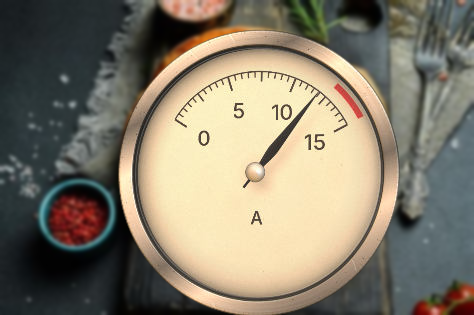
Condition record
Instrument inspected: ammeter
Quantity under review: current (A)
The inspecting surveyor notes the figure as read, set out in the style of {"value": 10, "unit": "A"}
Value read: {"value": 12, "unit": "A"}
